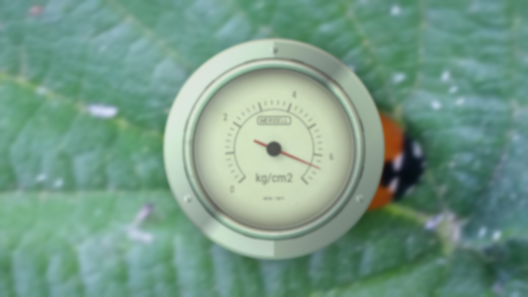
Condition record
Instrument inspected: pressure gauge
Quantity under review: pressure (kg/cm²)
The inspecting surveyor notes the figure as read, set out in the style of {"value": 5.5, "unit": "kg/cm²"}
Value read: {"value": 6.4, "unit": "kg/cm²"}
